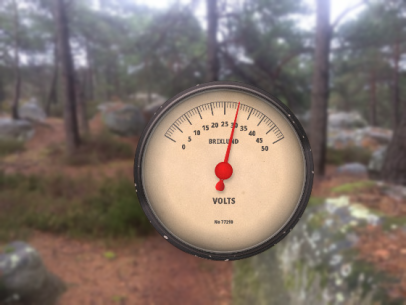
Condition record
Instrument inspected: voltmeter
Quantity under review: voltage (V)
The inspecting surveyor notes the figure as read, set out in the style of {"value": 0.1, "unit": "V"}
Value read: {"value": 30, "unit": "V"}
